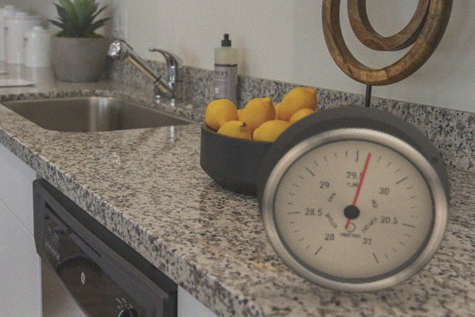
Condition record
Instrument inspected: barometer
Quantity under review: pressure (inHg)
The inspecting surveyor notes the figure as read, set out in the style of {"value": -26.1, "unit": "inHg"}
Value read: {"value": 29.6, "unit": "inHg"}
